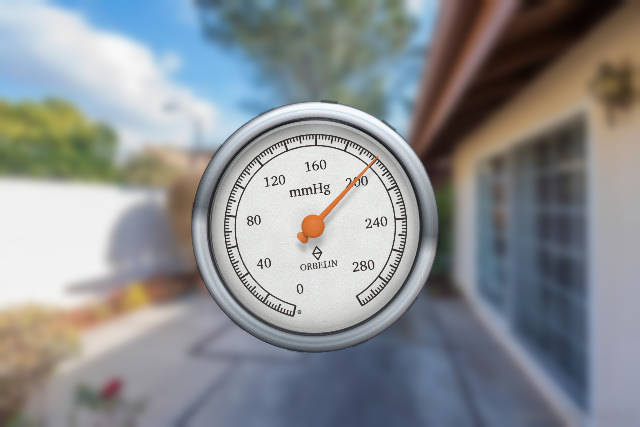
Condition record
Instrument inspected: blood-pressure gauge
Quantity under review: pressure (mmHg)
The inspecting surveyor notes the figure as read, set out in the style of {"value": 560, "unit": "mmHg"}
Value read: {"value": 200, "unit": "mmHg"}
